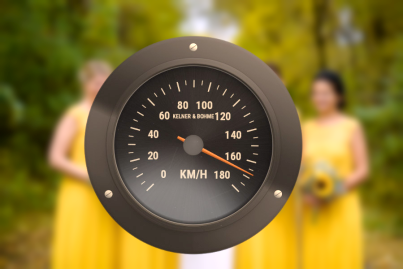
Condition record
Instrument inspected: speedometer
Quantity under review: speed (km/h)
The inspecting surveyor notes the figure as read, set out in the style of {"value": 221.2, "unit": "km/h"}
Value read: {"value": 167.5, "unit": "km/h"}
